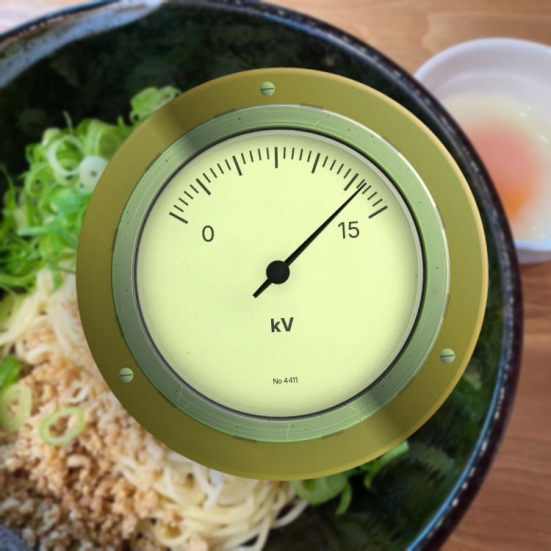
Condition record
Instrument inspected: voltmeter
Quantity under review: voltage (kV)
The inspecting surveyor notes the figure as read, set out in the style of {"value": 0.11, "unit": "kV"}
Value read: {"value": 13.25, "unit": "kV"}
